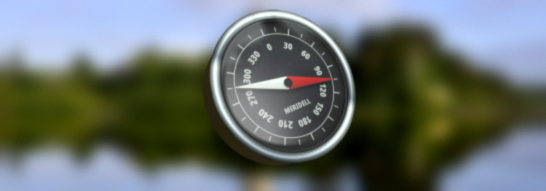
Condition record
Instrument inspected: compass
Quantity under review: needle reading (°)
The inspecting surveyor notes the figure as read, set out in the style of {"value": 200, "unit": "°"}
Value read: {"value": 105, "unit": "°"}
